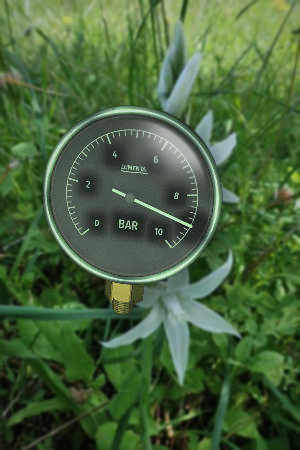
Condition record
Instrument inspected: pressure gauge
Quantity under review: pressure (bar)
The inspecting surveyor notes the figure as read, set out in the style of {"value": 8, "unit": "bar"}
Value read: {"value": 9, "unit": "bar"}
